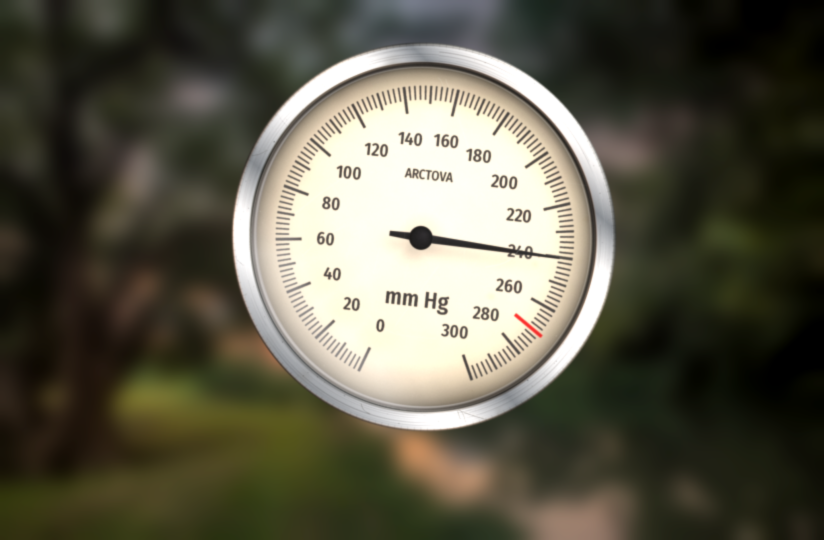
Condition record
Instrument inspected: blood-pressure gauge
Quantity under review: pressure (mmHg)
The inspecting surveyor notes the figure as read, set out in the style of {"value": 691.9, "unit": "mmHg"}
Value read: {"value": 240, "unit": "mmHg"}
